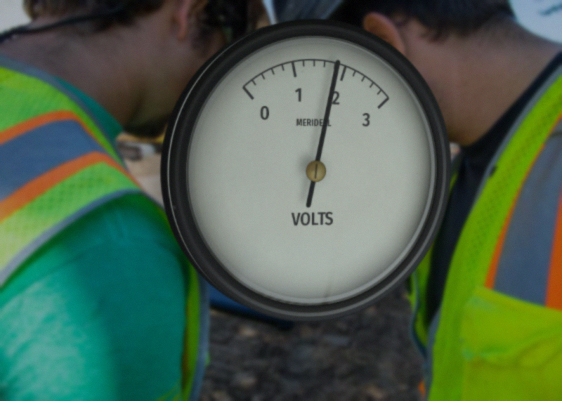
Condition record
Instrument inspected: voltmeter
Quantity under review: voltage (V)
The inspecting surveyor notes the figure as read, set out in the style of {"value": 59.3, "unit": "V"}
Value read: {"value": 1.8, "unit": "V"}
